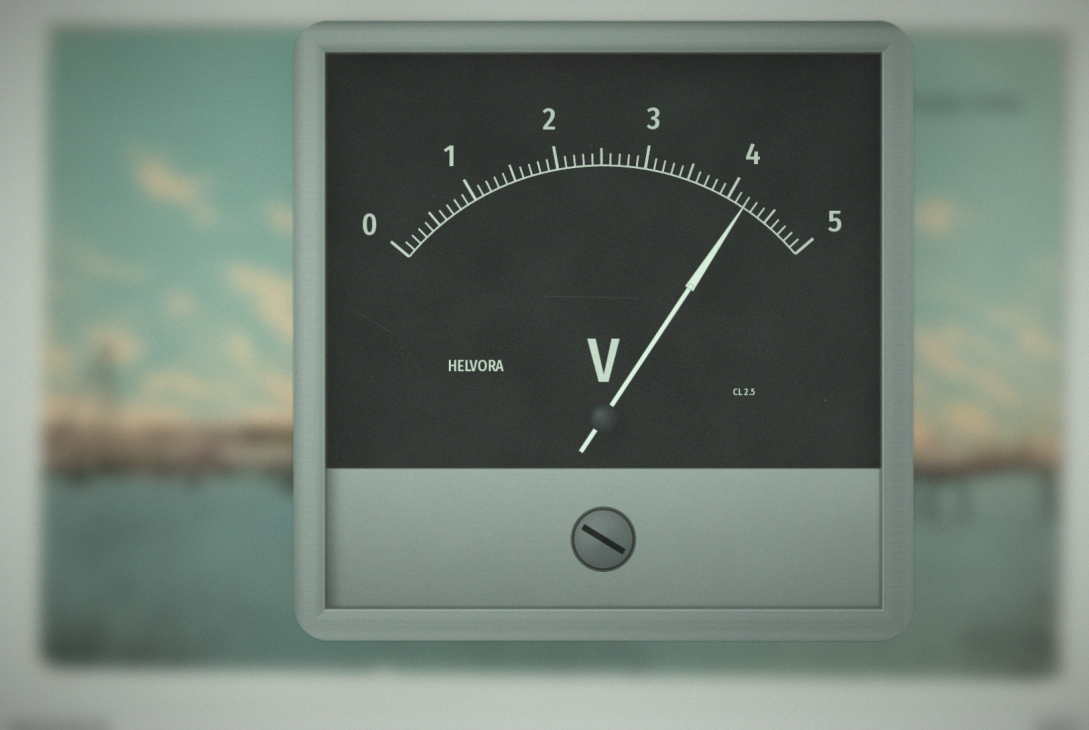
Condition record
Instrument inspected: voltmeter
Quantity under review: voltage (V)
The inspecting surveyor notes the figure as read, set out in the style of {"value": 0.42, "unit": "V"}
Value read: {"value": 4.2, "unit": "V"}
